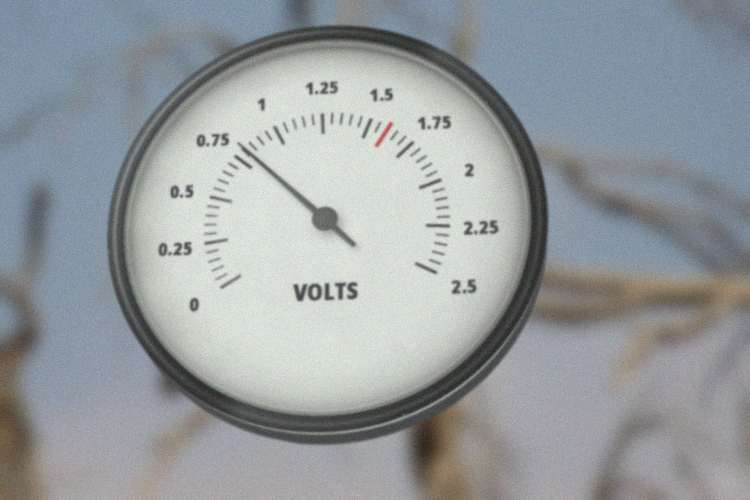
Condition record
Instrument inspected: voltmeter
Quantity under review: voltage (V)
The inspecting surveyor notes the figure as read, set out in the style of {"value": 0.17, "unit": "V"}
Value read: {"value": 0.8, "unit": "V"}
